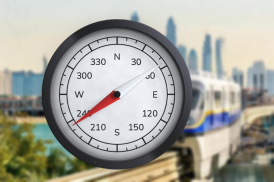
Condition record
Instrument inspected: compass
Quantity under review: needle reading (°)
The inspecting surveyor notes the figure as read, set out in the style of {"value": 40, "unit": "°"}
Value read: {"value": 235, "unit": "°"}
